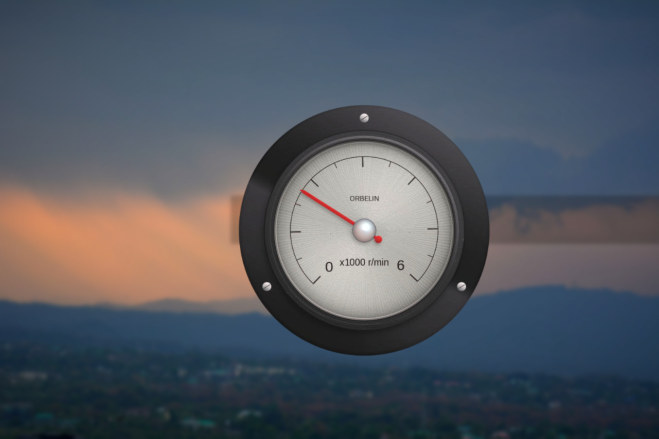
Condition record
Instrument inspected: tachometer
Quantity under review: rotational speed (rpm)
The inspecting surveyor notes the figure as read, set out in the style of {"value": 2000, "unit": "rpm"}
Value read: {"value": 1750, "unit": "rpm"}
